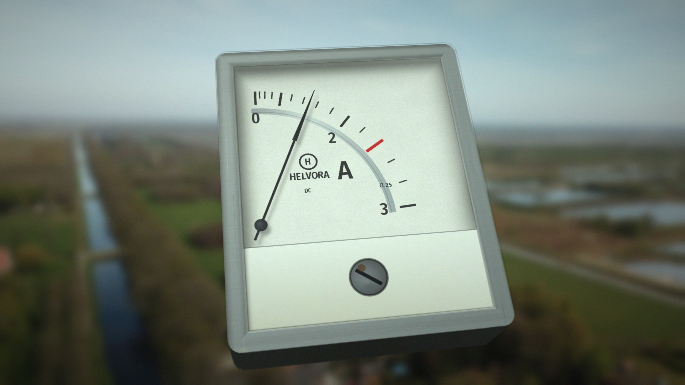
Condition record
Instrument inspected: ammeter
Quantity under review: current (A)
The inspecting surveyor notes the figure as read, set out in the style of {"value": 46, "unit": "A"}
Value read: {"value": 1.5, "unit": "A"}
